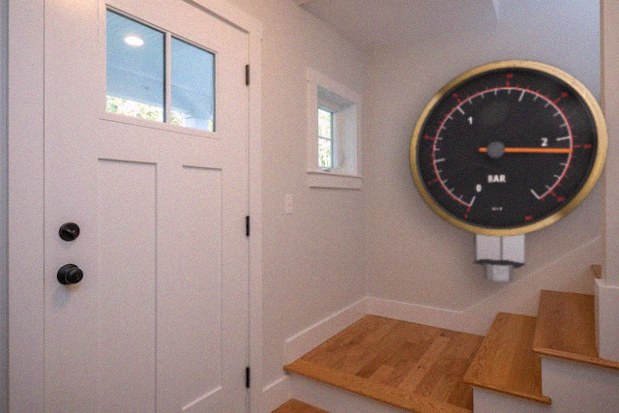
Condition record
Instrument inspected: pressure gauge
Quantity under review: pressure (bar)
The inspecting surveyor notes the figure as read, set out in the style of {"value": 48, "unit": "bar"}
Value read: {"value": 2.1, "unit": "bar"}
